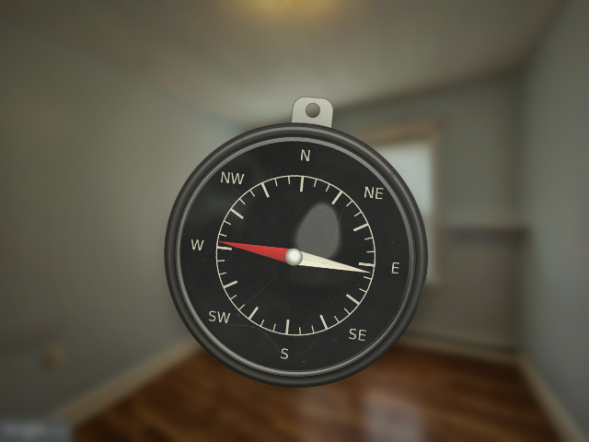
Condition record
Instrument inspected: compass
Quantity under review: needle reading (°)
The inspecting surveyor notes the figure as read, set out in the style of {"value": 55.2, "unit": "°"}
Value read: {"value": 275, "unit": "°"}
